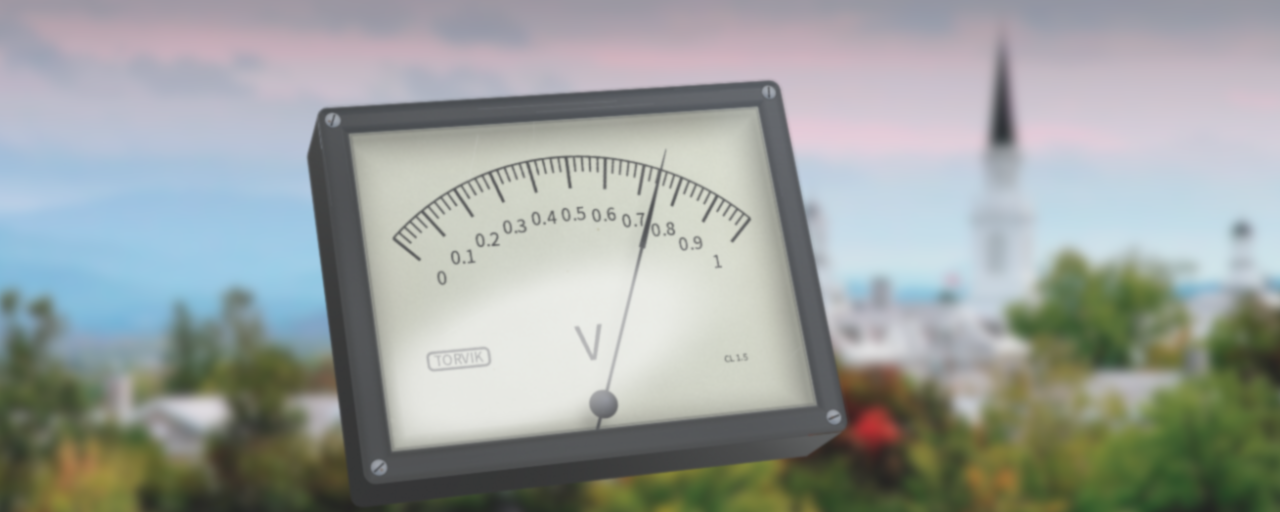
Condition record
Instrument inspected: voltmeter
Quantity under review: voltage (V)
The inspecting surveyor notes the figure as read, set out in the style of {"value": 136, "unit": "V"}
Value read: {"value": 0.74, "unit": "V"}
